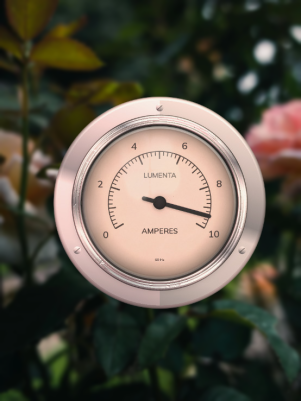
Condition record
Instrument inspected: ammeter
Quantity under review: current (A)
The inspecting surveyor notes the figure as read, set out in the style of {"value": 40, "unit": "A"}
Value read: {"value": 9.4, "unit": "A"}
